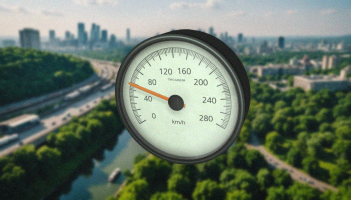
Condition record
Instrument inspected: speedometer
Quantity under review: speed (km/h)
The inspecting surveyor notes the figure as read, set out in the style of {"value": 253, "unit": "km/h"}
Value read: {"value": 60, "unit": "km/h"}
